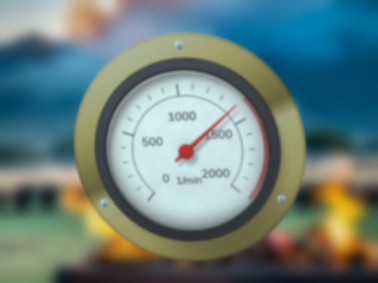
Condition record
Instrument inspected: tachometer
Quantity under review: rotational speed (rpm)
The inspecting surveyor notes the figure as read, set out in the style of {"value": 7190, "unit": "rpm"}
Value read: {"value": 1400, "unit": "rpm"}
